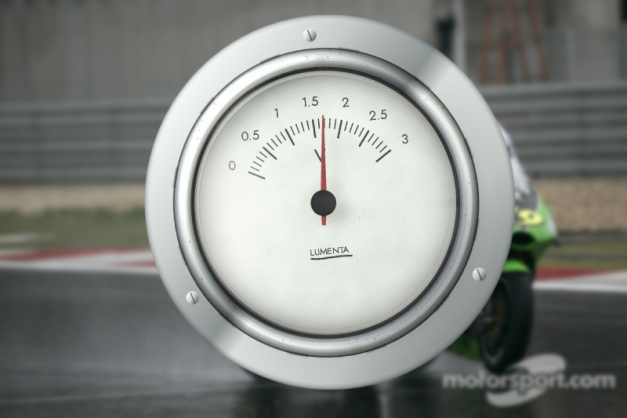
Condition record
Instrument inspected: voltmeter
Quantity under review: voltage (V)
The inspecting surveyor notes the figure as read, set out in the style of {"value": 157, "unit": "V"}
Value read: {"value": 1.7, "unit": "V"}
